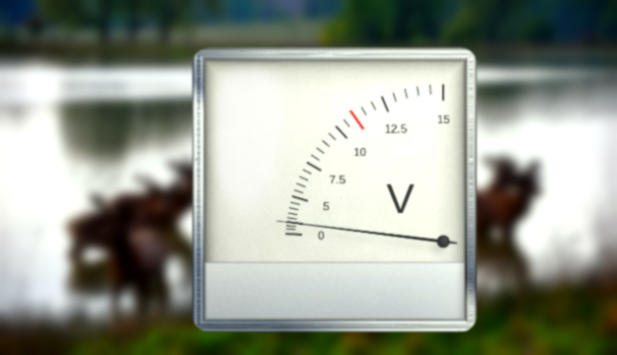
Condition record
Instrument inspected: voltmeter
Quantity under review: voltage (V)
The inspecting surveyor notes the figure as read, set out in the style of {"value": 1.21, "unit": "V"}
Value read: {"value": 2.5, "unit": "V"}
